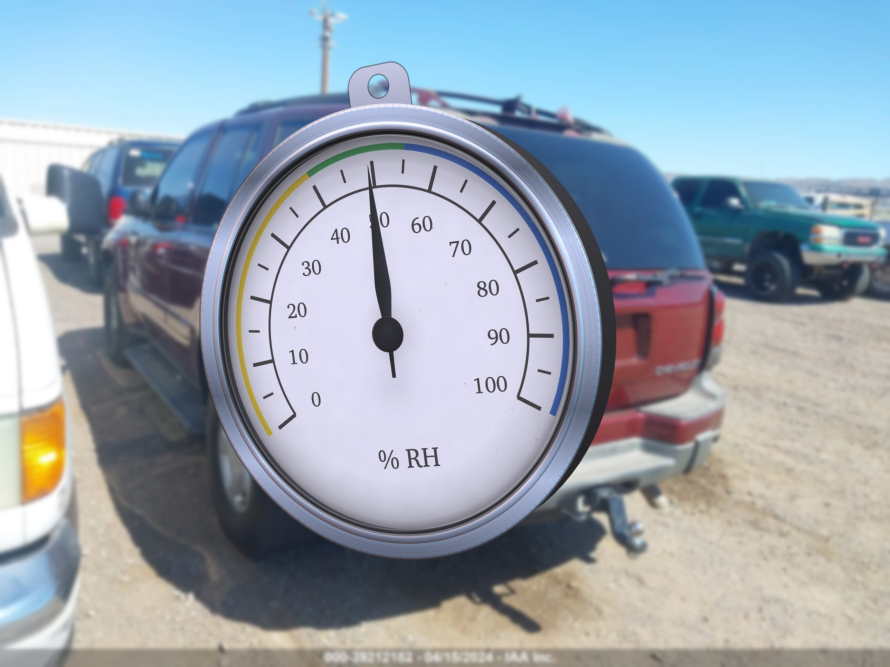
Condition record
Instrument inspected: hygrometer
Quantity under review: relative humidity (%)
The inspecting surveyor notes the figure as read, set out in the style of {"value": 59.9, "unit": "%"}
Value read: {"value": 50, "unit": "%"}
